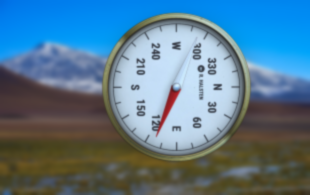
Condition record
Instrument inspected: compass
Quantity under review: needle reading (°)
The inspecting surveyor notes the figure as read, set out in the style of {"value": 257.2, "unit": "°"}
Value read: {"value": 112.5, "unit": "°"}
